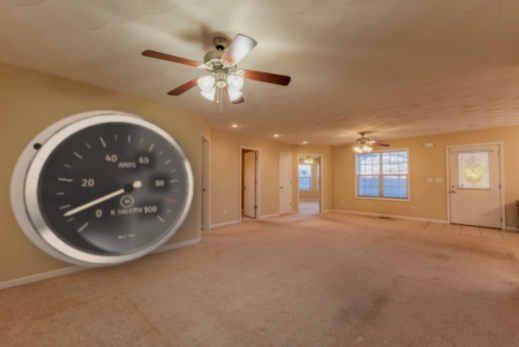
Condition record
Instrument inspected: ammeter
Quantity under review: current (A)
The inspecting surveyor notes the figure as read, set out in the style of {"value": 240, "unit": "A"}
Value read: {"value": 7.5, "unit": "A"}
